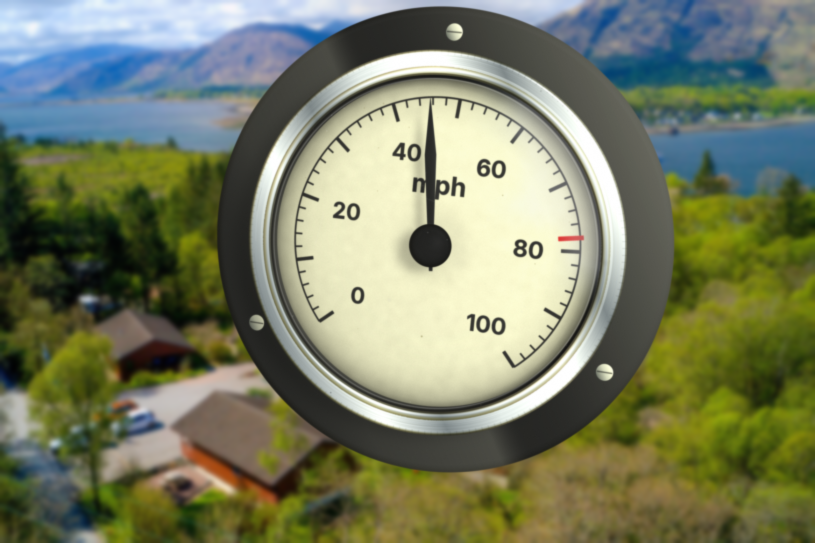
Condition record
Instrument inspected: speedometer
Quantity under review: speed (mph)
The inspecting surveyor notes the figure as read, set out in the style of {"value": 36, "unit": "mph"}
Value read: {"value": 46, "unit": "mph"}
